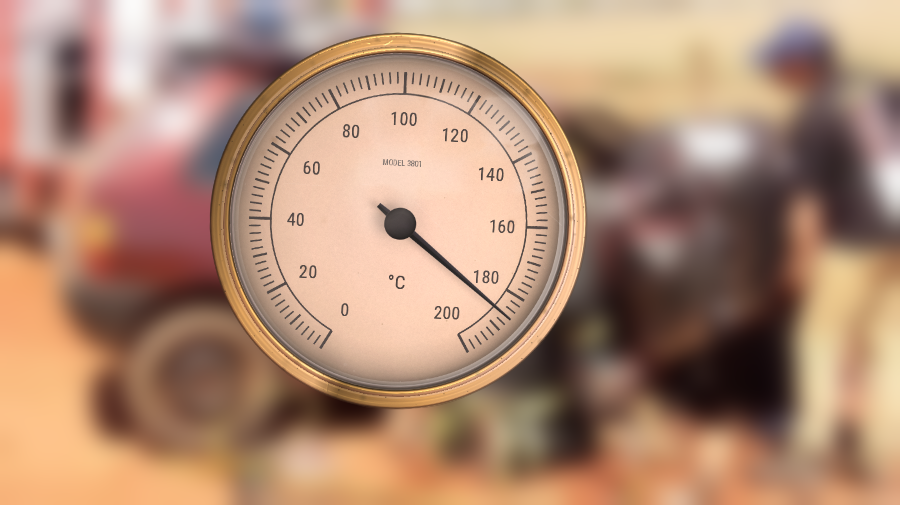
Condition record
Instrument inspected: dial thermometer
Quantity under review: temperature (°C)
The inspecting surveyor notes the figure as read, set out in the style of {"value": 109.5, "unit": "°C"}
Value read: {"value": 186, "unit": "°C"}
